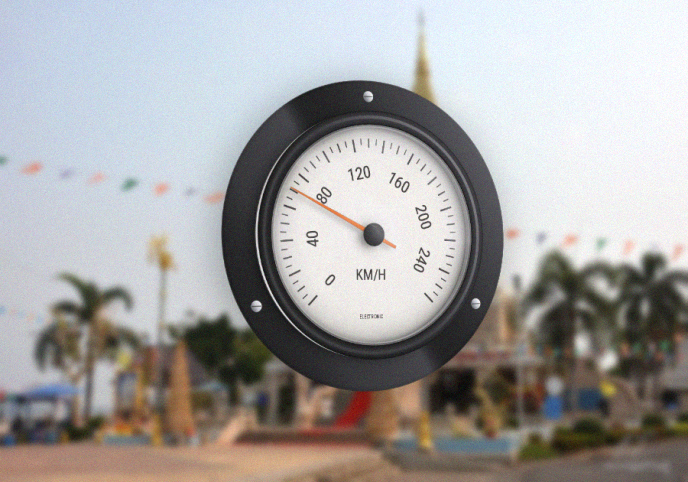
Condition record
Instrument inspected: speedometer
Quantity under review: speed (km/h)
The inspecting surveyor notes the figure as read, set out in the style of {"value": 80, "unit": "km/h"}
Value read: {"value": 70, "unit": "km/h"}
